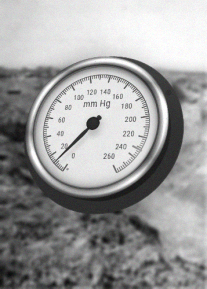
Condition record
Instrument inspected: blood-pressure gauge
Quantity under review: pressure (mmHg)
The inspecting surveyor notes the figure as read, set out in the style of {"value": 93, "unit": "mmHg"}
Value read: {"value": 10, "unit": "mmHg"}
